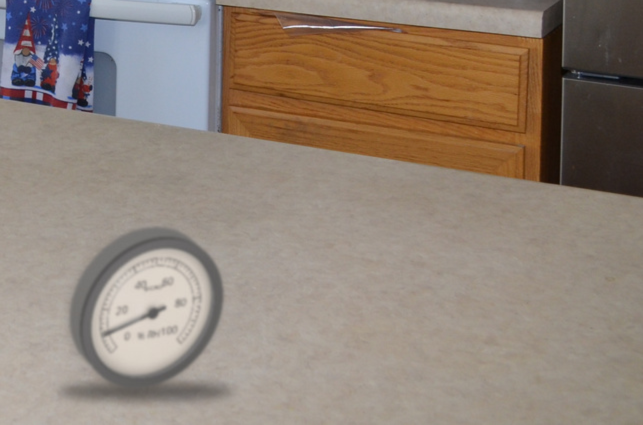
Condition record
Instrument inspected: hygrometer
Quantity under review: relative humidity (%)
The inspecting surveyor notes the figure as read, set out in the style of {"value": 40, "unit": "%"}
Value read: {"value": 10, "unit": "%"}
